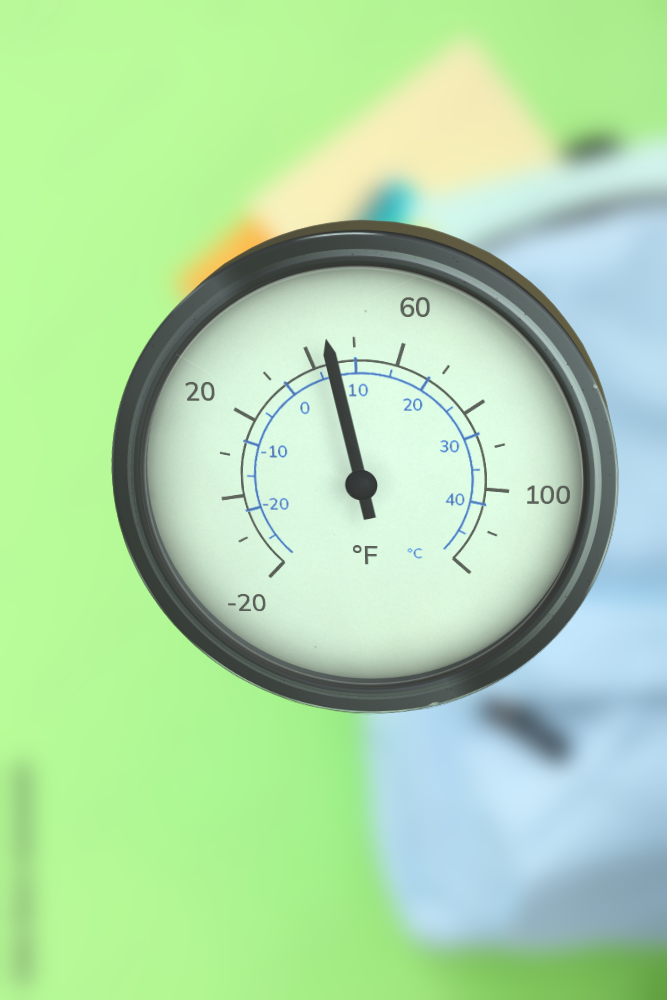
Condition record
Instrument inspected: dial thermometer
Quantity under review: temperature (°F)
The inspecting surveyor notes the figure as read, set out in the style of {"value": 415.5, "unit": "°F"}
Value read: {"value": 45, "unit": "°F"}
